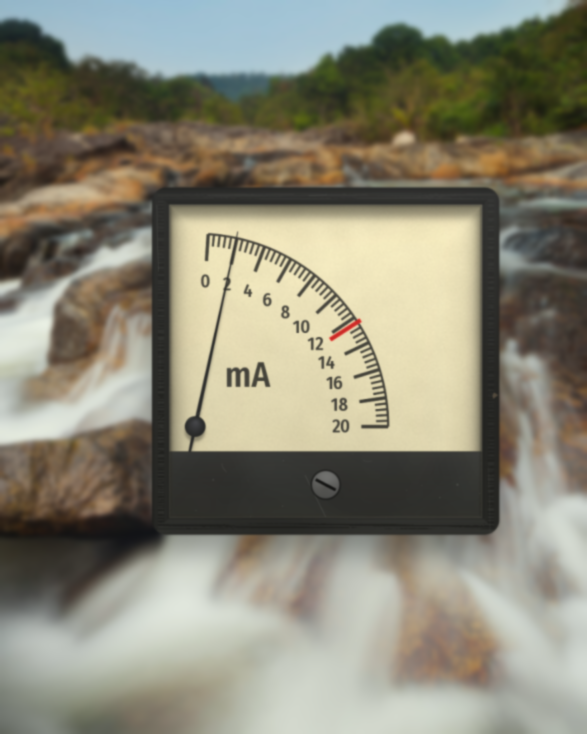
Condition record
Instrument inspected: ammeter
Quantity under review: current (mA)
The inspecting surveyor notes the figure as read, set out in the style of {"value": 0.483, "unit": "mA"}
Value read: {"value": 2, "unit": "mA"}
